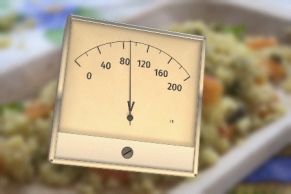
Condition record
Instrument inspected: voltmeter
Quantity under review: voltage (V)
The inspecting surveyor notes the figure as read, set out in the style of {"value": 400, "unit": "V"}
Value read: {"value": 90, "unit": "V"}
